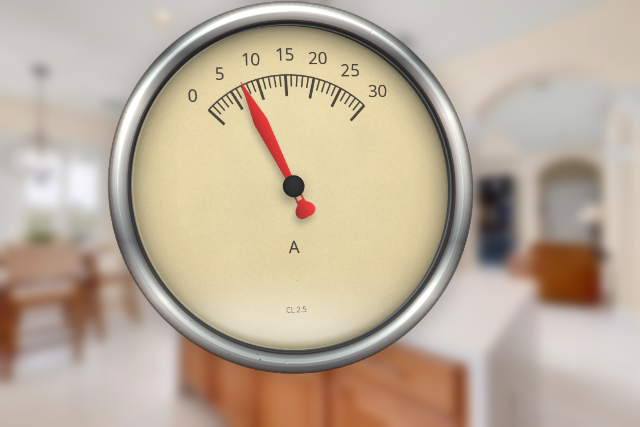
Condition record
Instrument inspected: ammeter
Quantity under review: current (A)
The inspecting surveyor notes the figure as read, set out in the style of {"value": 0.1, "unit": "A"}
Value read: {"value": 7, "unit": "A"}
